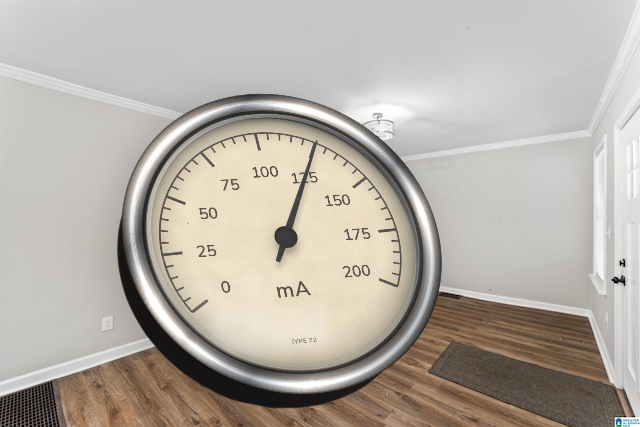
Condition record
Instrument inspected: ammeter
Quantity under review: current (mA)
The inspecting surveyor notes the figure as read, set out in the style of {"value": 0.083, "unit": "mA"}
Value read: {"value": 125, "unit": "mA"}
